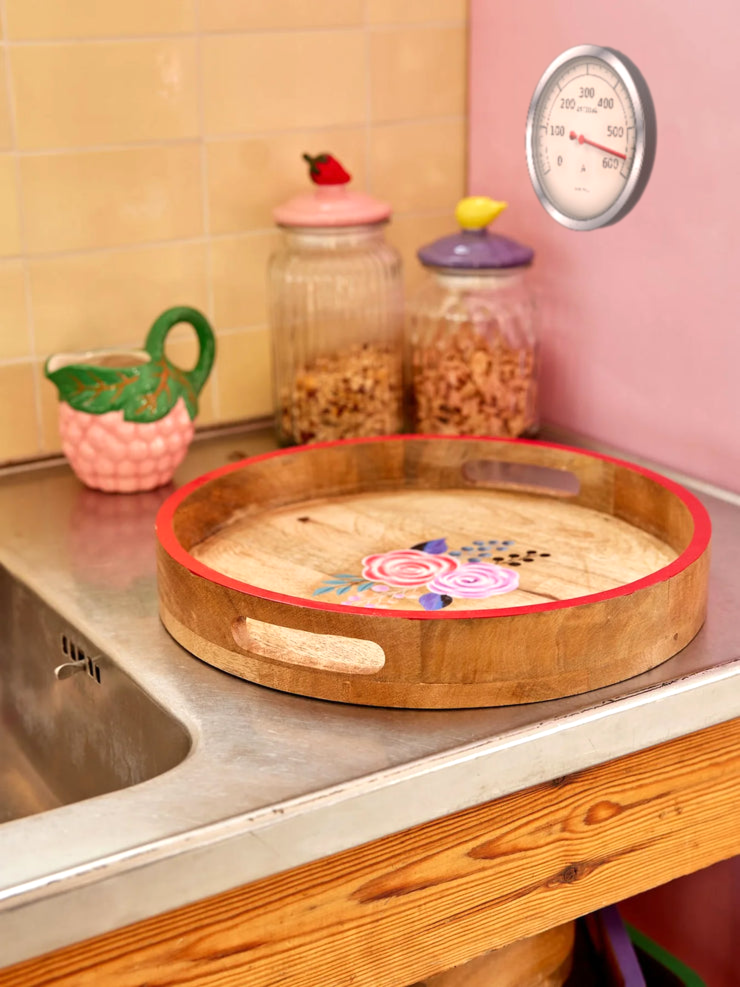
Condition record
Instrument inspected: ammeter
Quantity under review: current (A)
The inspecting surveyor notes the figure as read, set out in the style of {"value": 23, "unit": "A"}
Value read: {"value": 560, "unit": "A"}
